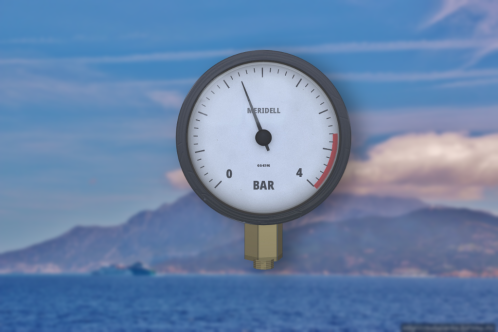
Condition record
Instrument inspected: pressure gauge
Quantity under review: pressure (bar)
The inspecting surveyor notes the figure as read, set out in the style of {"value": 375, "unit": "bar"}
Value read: {"value": 1.7, "unit": "bar"}
